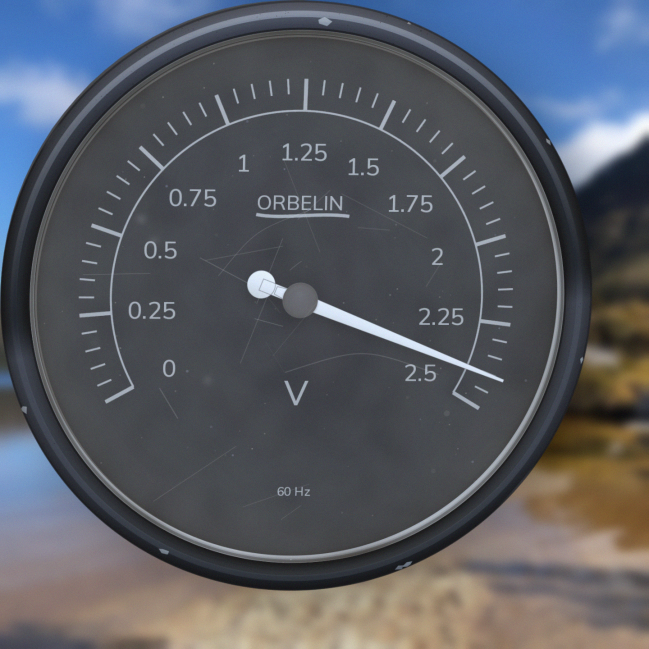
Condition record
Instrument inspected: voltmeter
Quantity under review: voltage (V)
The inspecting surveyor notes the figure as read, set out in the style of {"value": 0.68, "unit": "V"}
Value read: {"value": 2.4, "unit": "V"}
